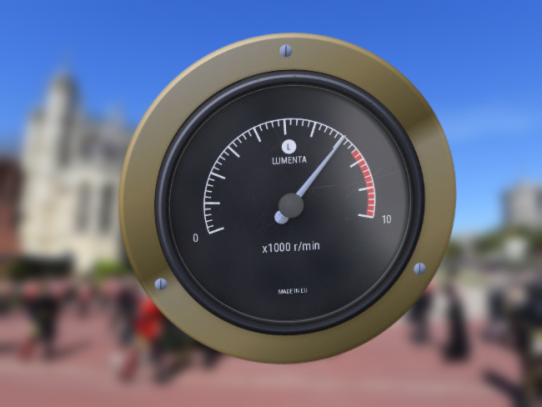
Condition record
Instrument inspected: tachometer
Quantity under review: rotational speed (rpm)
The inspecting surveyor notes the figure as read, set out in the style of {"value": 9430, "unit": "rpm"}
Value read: {"value": 7000, "unit": "rpm"}
